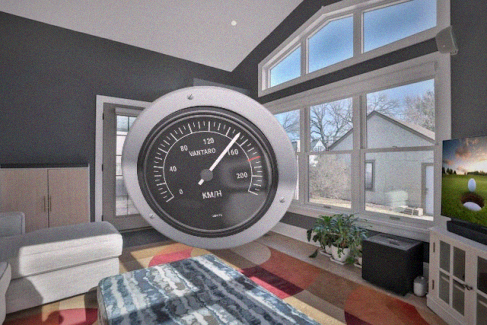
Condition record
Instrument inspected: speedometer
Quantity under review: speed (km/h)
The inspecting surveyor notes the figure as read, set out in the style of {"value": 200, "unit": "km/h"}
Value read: {"value": 150, "unit": "km/h"}
